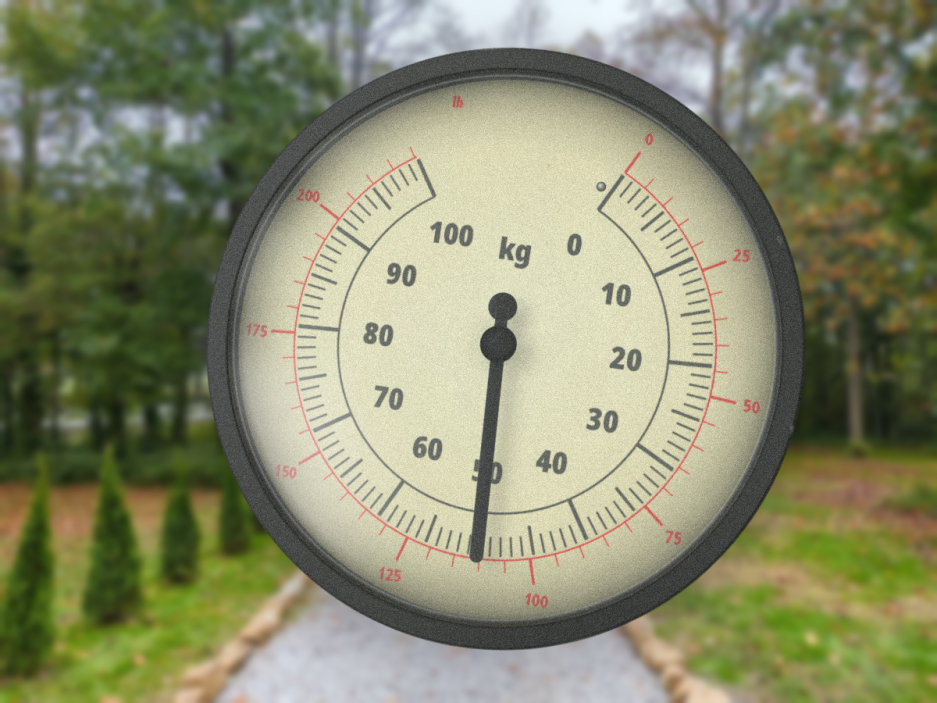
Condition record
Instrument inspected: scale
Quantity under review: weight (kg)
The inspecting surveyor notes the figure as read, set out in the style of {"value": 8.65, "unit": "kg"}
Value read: {"value": 50, "unit": "kg"}
